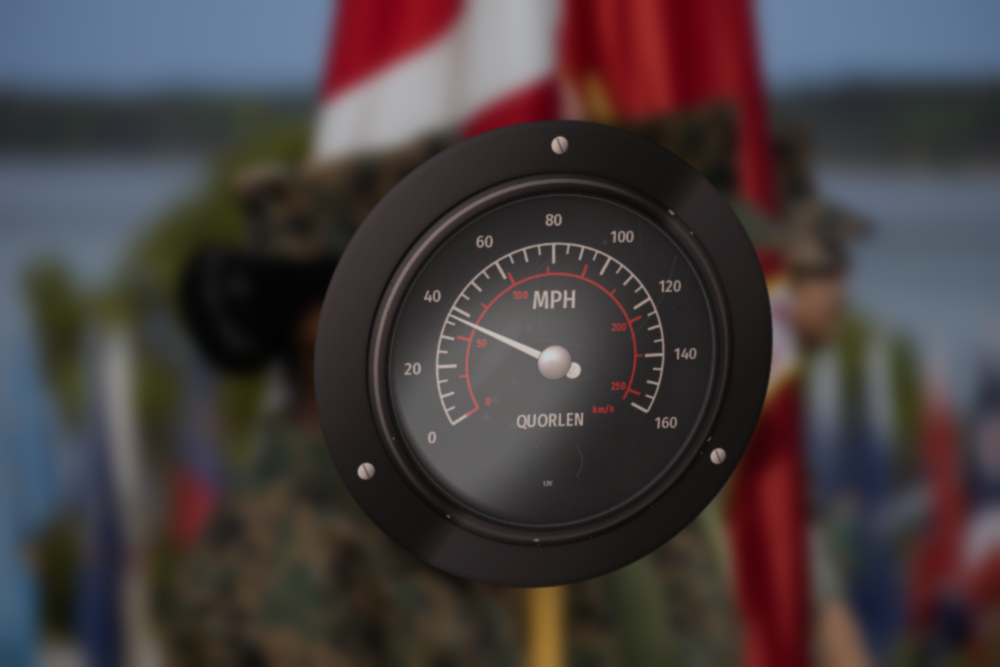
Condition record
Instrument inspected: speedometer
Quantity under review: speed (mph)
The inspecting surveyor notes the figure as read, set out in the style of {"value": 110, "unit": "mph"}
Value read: {"value": 37.5, "unit": "mph"}
